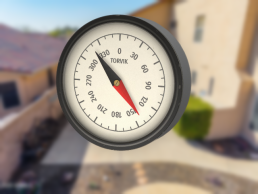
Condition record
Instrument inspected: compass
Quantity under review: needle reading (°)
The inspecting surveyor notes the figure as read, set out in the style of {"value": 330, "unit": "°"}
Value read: {"value": 140, "unit": "°"}
